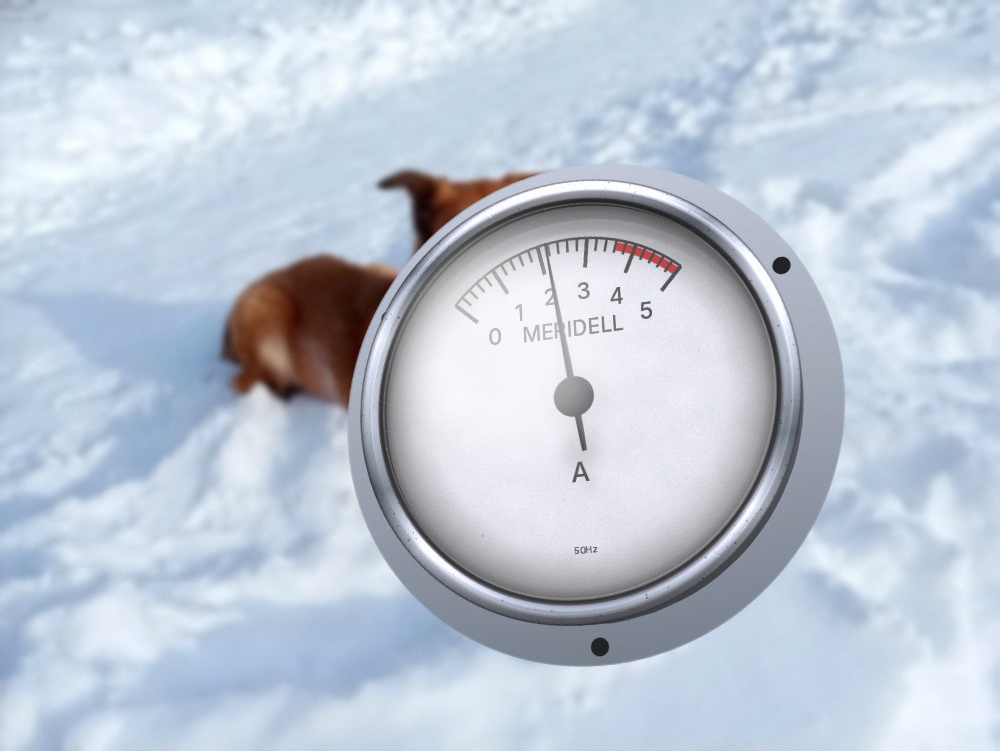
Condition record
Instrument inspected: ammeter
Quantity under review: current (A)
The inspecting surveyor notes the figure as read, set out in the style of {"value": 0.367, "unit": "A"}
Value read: {"value": 2.2, "unit": "A"}
